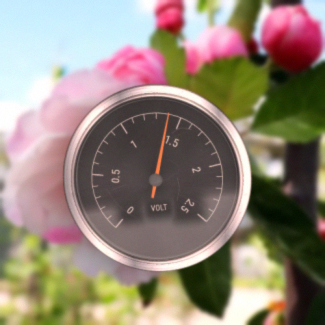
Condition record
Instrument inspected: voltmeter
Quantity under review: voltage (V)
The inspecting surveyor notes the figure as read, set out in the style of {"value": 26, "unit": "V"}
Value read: {"value": 1.4, "unit": "V"}
